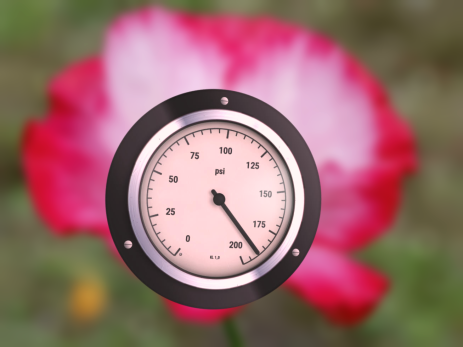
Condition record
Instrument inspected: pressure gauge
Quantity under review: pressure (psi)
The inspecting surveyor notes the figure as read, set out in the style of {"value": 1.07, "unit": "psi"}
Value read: {"value": 190, "unit": "psi"}
